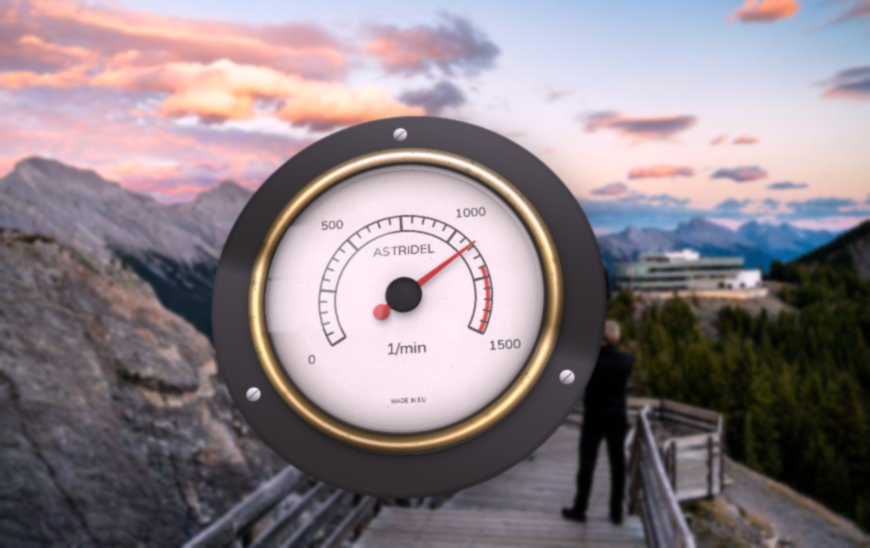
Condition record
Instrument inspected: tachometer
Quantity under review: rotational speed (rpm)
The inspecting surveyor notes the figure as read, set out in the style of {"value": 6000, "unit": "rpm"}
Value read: {"value": 1100, "unit": "rpm"}
